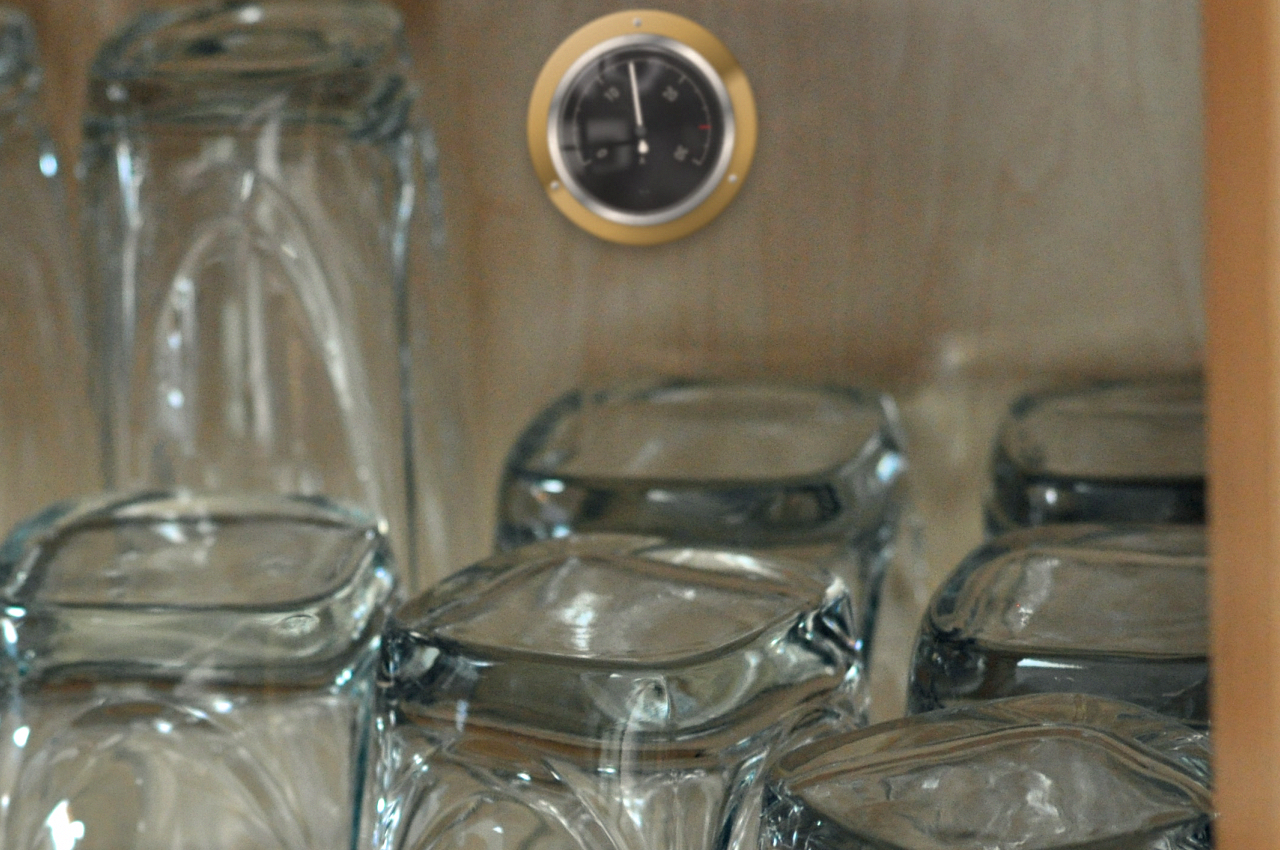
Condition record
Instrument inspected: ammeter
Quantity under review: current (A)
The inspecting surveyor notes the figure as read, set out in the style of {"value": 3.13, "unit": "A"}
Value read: {"value": 14, "unit": "A"}
